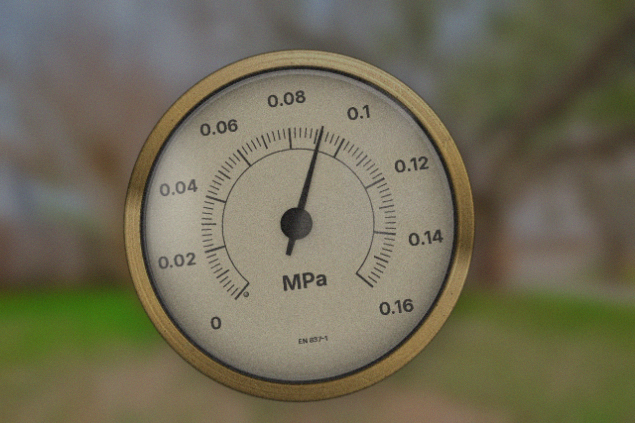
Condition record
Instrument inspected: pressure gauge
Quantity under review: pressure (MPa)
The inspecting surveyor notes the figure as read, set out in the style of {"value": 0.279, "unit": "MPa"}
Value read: {"value": 0.092, "unit": "MPa"}
